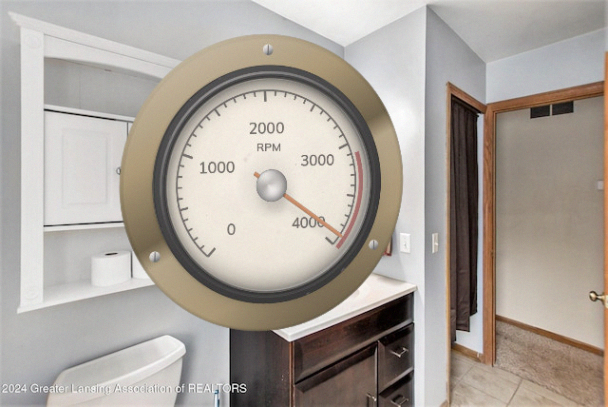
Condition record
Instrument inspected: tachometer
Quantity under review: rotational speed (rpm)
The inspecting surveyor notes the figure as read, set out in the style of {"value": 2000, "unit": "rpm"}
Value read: {"value": 3900, "unit": "rpm"}
